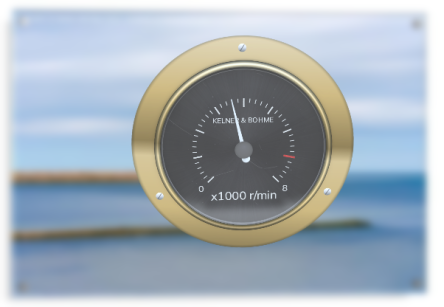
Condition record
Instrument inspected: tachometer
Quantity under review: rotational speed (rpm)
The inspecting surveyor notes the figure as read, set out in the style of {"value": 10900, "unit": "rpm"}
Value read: {"value": 3600, "unit": "rpm"}
